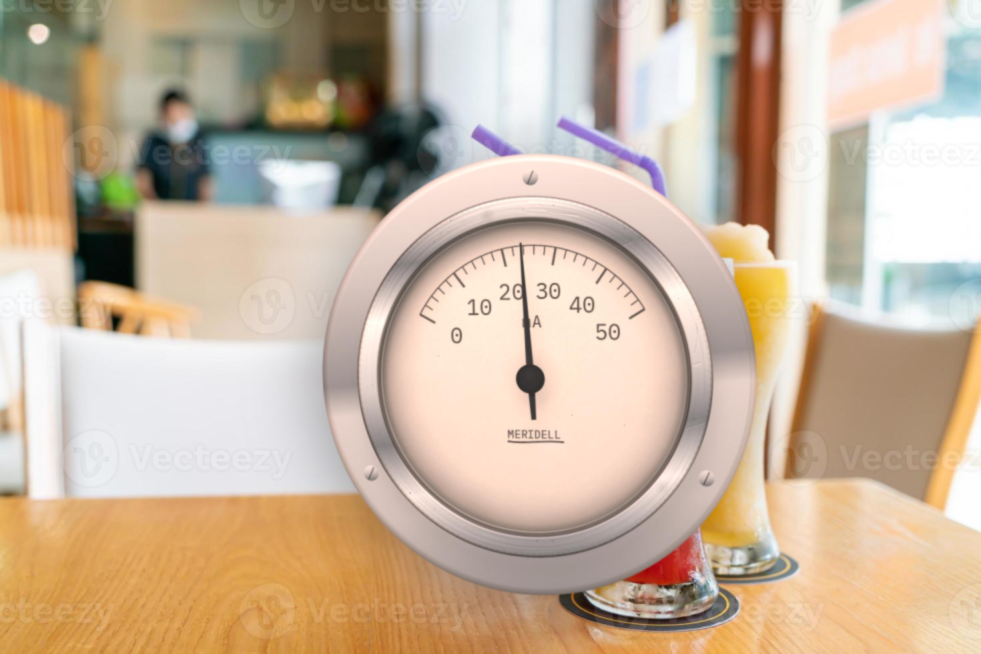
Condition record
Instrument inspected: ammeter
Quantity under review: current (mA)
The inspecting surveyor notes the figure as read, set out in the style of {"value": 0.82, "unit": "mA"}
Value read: {"value": 24, "unit": "mA"}
